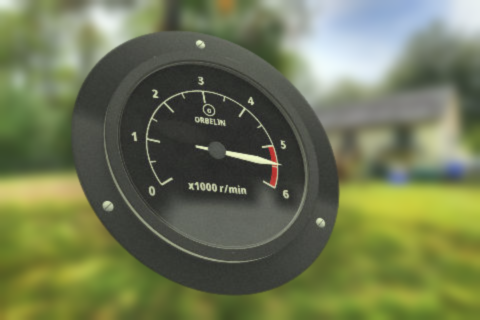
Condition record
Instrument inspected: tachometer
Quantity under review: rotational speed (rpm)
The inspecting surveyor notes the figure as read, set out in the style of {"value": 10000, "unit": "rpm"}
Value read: {"value": 5500, "unit": "rpm"}
